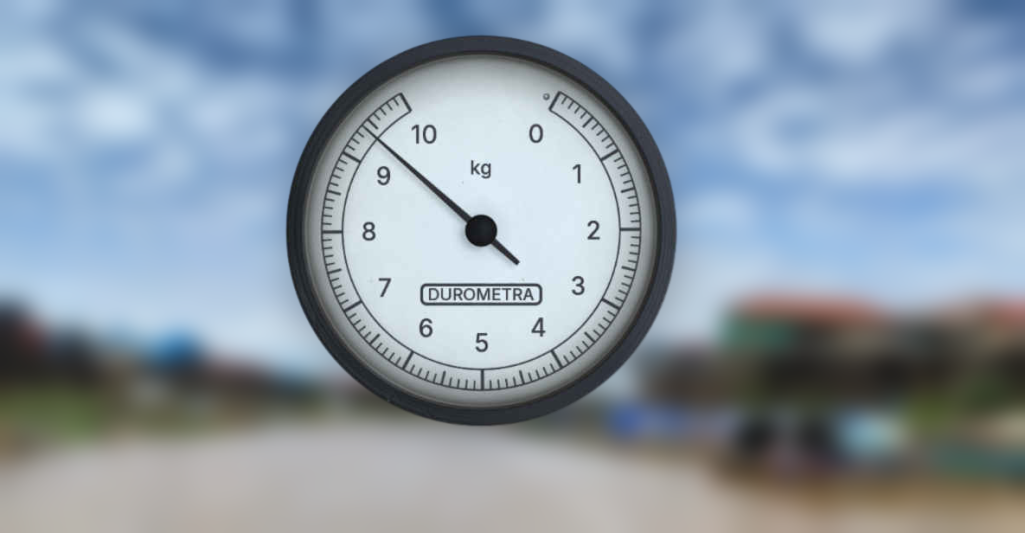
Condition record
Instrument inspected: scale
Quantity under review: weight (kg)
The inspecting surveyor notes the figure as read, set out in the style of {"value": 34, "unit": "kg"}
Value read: {"value": 9.4, "unit": "kg"}
